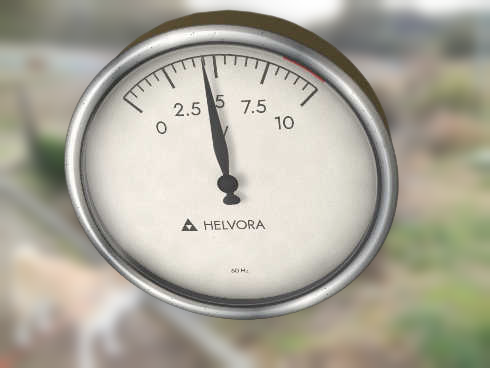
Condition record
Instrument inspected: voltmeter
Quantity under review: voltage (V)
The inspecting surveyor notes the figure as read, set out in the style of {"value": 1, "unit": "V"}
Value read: {"value": 4.5, "unit": "V"}
